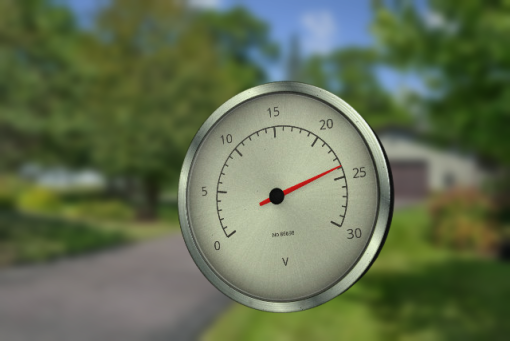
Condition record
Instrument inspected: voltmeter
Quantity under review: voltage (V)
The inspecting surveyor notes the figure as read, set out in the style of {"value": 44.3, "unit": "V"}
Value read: {"value": 24, "unit": "V"}
